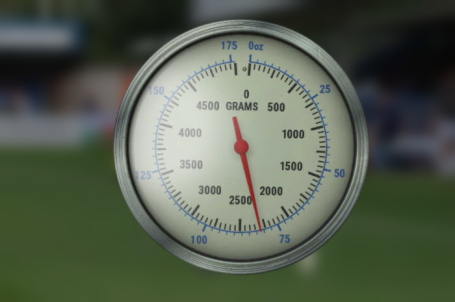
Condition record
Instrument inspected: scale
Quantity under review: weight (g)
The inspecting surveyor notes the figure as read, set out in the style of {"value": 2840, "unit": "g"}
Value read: {"value": 2300, "unit": "g"}
